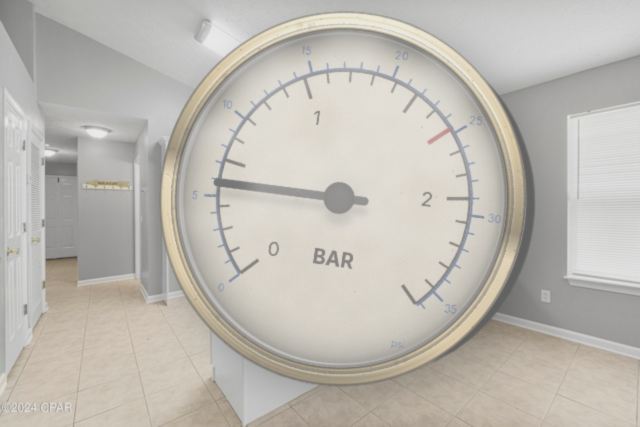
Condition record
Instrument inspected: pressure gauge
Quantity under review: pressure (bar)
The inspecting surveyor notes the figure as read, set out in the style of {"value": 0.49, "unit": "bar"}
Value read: {"value": 0.4, "unit": "bar"}
